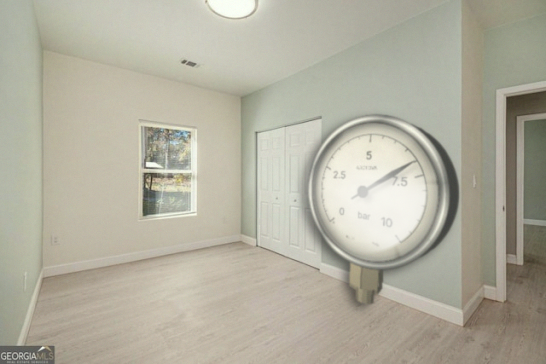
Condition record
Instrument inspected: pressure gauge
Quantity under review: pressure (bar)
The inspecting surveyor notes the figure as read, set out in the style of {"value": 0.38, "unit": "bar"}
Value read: {"value": 7, "unit": "bar"}
